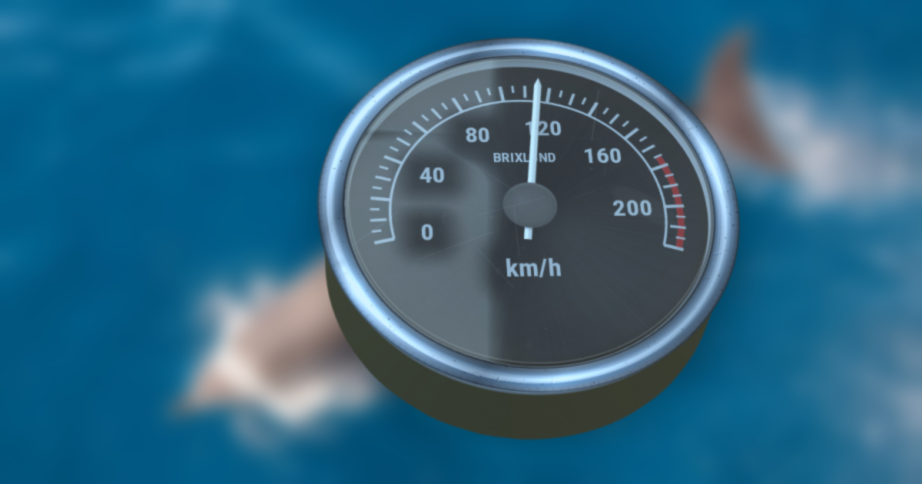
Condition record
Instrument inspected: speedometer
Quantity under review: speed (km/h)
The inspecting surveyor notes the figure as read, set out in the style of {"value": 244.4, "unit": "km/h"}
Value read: {"value": 115, "unit": "km/h"}
